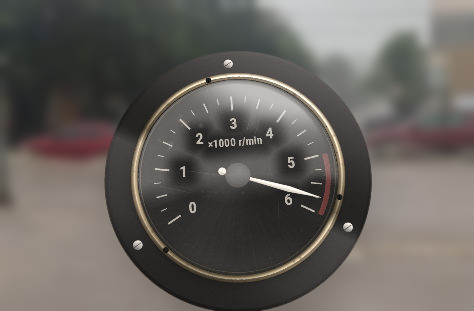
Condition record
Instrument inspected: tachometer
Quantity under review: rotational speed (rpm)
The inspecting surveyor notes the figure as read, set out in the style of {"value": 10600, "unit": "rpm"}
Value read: {"value": 5750, "unit": "rpm"}
